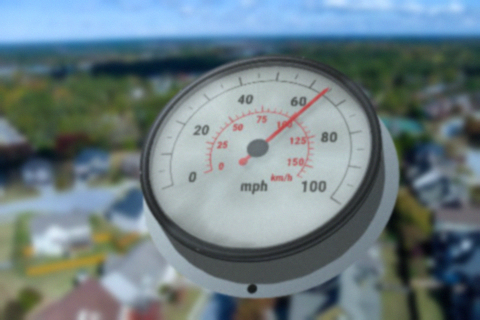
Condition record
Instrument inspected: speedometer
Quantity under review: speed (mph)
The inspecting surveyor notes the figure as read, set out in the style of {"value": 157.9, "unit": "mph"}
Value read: {"value": 65, "unit": "mph"}
